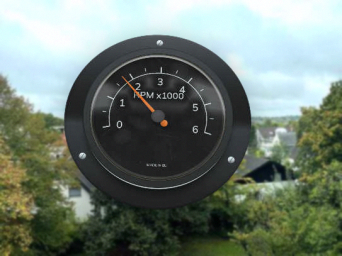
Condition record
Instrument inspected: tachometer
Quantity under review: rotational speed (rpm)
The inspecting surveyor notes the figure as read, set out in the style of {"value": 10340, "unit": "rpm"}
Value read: {"value": 1750, "unit": "rpm"}
